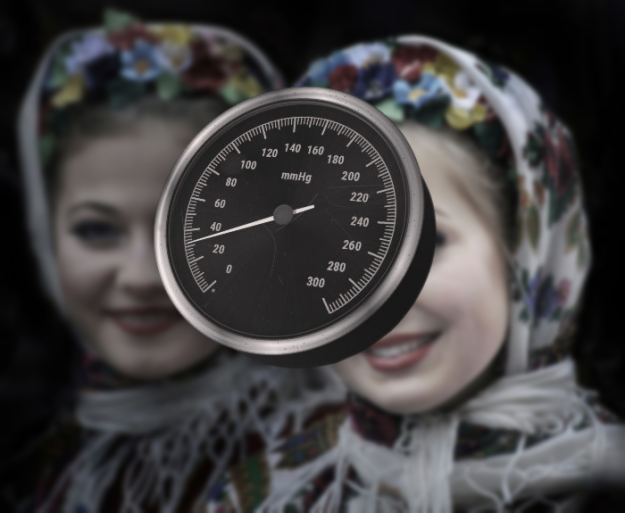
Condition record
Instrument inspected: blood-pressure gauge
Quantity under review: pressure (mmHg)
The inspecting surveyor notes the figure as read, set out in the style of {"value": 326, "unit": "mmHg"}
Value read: {"value": 30, "unit": "mmHg"}
